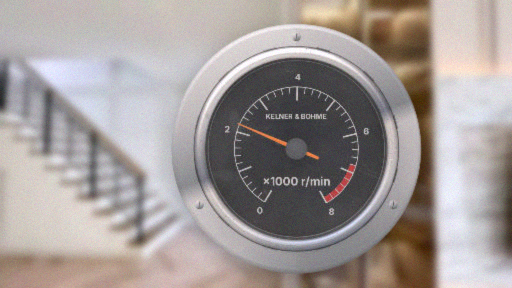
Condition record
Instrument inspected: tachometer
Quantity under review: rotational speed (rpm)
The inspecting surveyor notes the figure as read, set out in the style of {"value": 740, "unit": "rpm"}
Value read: {"value": 2200, "unit": "rpm"}
